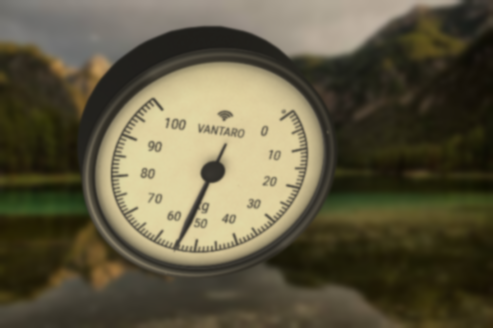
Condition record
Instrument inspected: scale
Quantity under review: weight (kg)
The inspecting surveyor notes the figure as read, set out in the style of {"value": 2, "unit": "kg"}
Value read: {"value": 55, "unit": "kg"}
